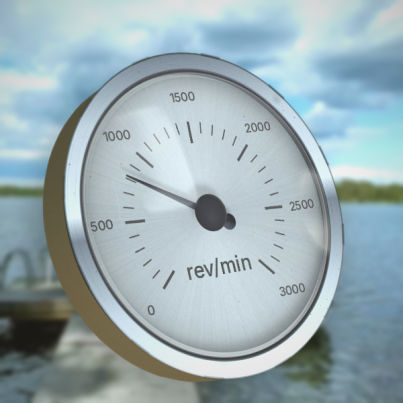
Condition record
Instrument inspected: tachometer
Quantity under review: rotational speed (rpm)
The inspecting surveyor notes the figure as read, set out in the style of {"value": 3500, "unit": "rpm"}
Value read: {"value": 800, "unit": "rpm"}
